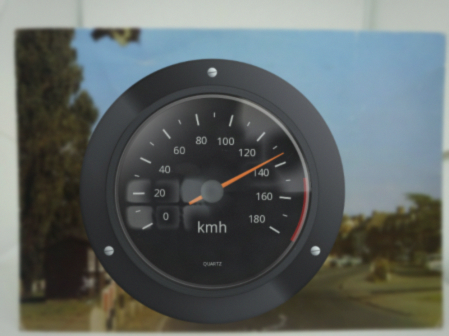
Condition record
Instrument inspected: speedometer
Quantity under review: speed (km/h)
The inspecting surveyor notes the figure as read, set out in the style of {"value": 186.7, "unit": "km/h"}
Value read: {"value": 135, "unit": "km/h"}
